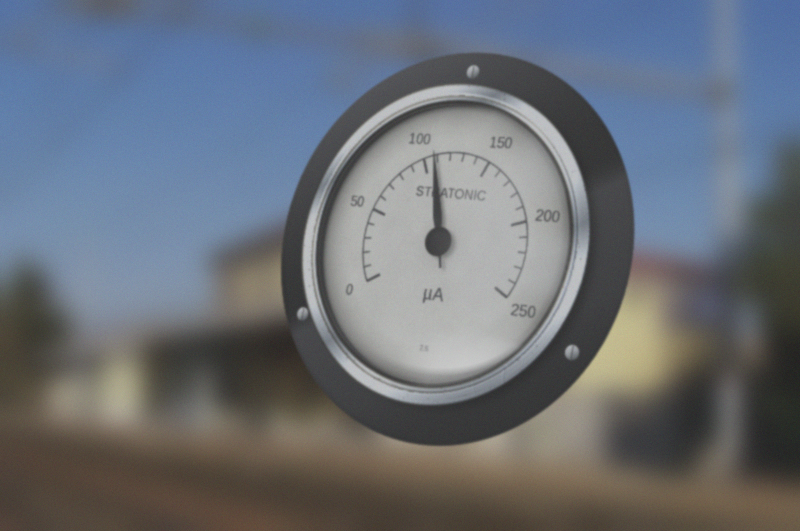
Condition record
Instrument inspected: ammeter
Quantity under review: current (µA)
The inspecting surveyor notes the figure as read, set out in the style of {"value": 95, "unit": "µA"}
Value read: {"value": 110, "unit": "µA"}
